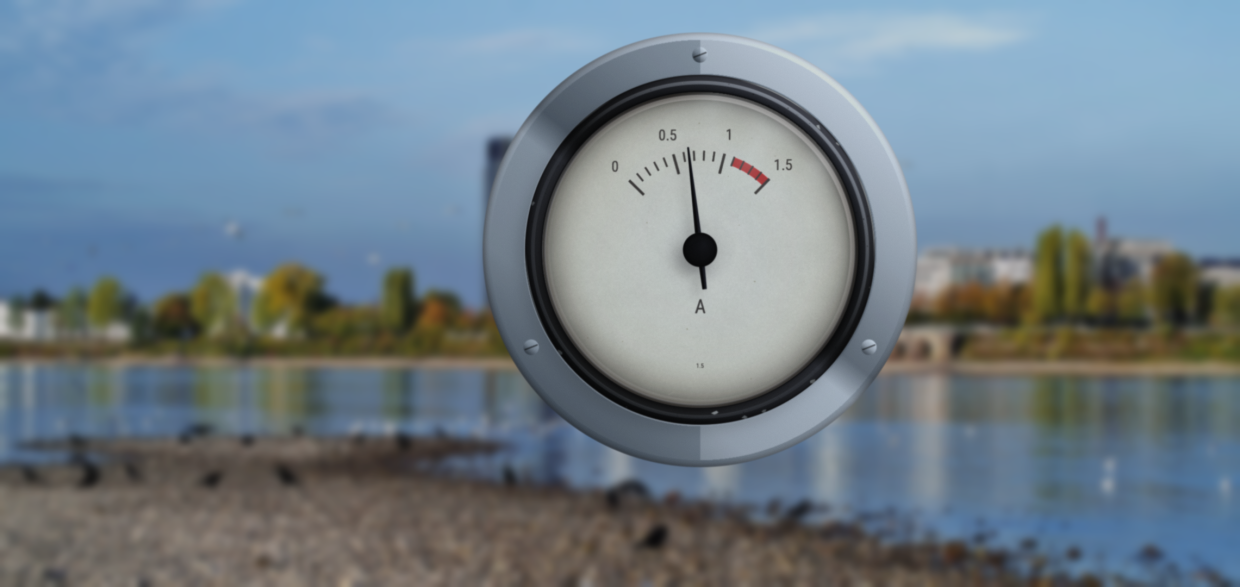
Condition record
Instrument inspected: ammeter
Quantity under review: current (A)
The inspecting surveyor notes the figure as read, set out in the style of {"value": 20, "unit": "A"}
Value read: {"value": 0.65, "unit": "A"}
